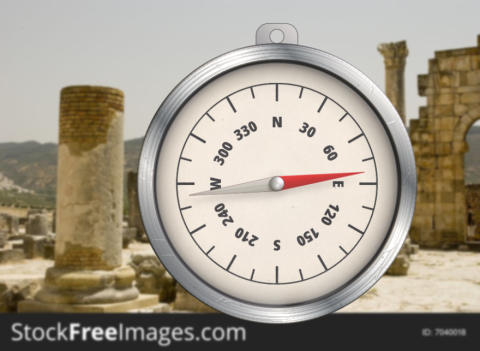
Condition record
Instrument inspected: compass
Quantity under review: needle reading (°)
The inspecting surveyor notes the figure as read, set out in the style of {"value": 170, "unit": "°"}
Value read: {"value": 82.5, "unit": "°"}
